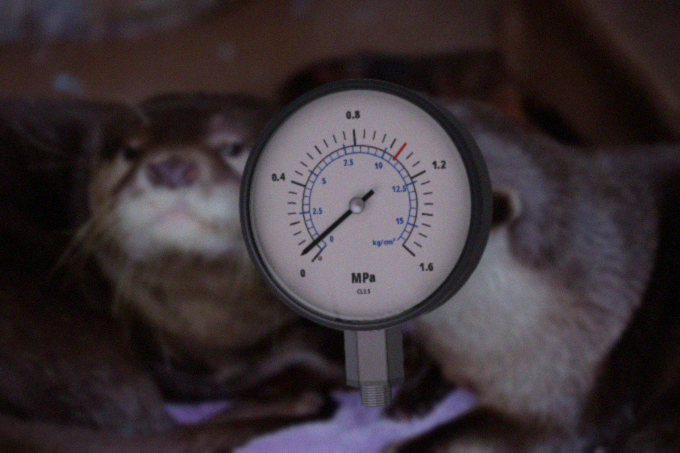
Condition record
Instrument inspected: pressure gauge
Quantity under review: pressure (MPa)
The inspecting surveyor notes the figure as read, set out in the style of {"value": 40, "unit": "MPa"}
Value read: {"value": 0.05, "unit": "MPa"}
